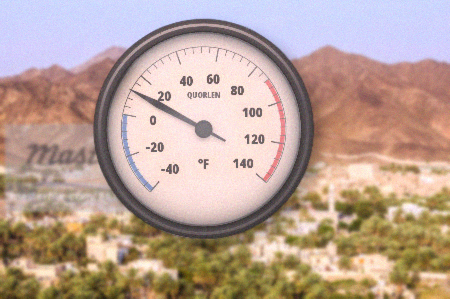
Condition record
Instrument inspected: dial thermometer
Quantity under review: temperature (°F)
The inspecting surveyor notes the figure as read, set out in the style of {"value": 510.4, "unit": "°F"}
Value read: {"value": 12, "unit": "°F"}
